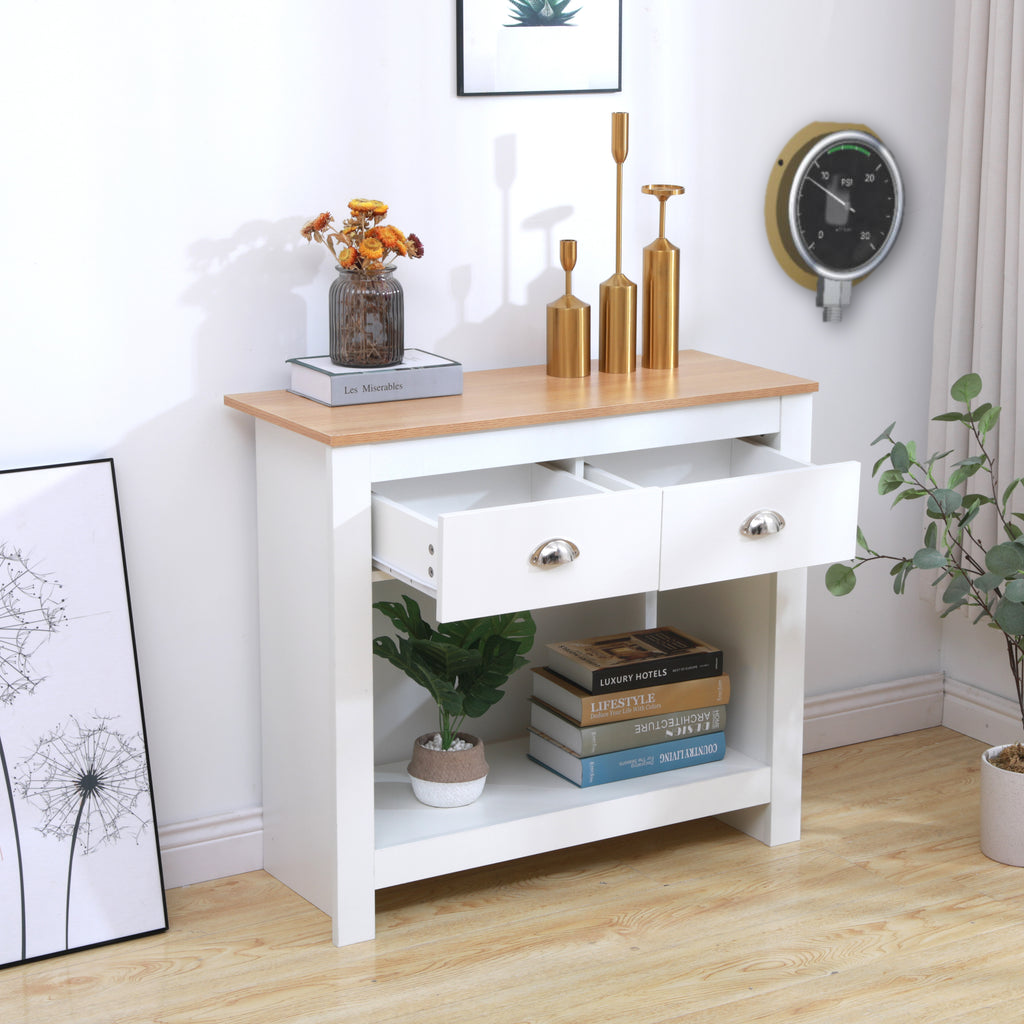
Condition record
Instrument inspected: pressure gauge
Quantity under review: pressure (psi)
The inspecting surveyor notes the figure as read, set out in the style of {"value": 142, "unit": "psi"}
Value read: {"value": 8, "unit": "psi"}
